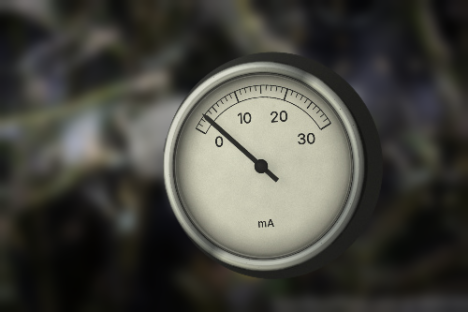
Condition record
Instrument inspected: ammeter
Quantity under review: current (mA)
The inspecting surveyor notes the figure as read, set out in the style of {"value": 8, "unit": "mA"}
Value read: {"value": 3, "unit": "mA"}
